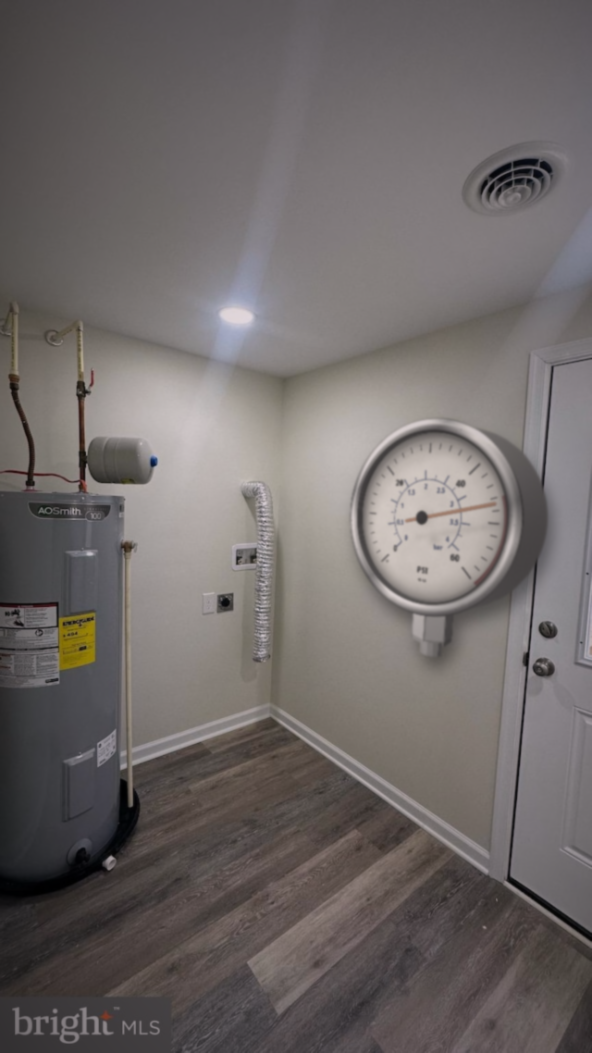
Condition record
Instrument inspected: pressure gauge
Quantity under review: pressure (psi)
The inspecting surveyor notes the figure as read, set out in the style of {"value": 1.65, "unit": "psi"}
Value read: {"value": 47, "unit": "psi"}
